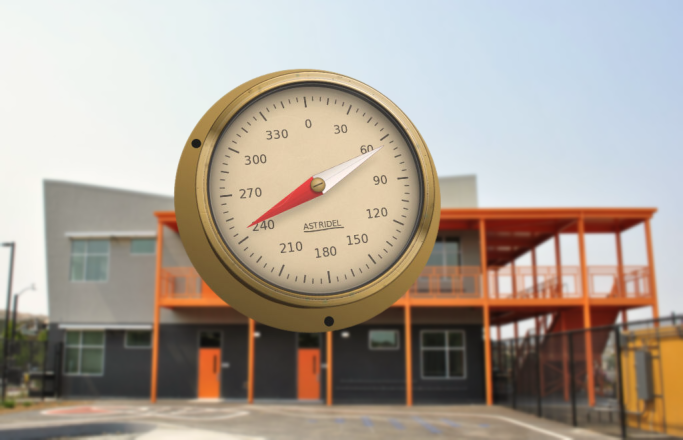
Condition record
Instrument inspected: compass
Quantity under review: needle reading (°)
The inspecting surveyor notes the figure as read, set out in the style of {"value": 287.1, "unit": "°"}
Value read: {"value": 245, "unit": "°"}
